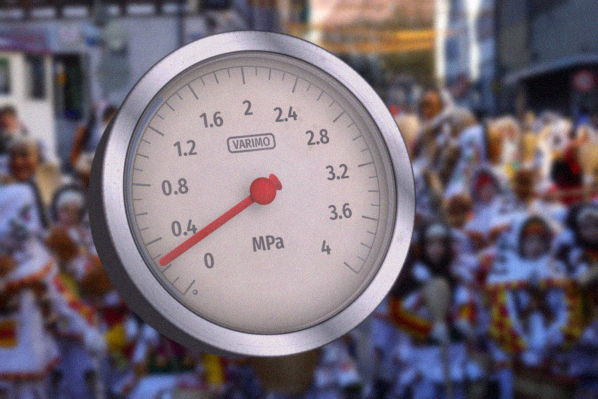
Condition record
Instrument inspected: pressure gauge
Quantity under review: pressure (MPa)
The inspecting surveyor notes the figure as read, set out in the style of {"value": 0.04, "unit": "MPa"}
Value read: {"value": 0.25, "unit": "MPa"}
